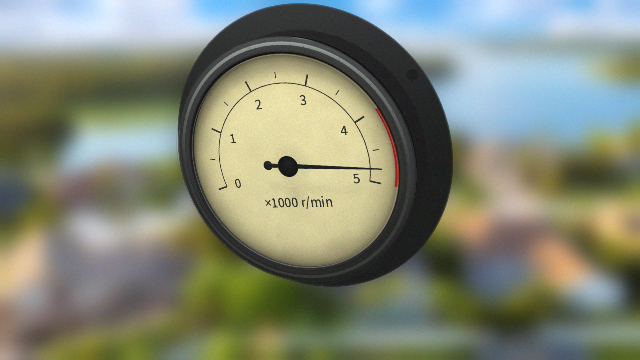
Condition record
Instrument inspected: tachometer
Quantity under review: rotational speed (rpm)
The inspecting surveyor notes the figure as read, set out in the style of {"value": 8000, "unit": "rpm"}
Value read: {"value": 4750, "unit": "rpm"}
